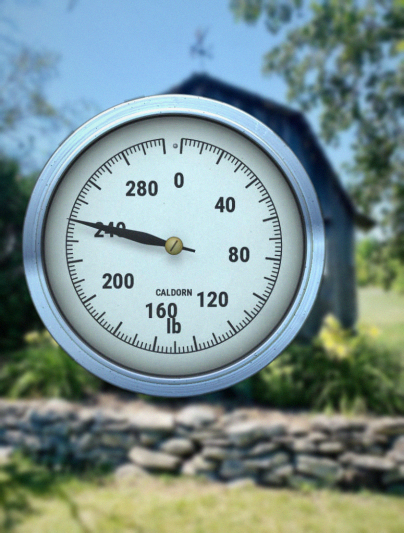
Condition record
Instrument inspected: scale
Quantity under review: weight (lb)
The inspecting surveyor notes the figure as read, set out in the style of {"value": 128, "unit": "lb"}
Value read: {"value": 240, "unit": "lb"}
